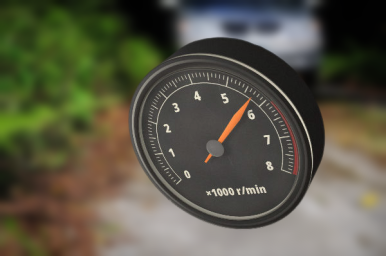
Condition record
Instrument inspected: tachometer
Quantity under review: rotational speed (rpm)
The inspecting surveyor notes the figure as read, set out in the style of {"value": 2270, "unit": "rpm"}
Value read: {"value": 5700, "unit": "rpm"}
